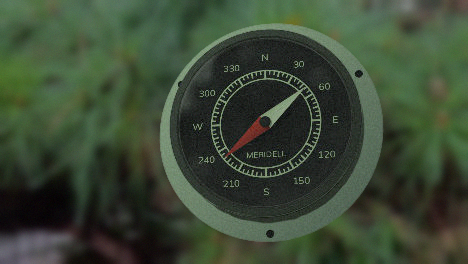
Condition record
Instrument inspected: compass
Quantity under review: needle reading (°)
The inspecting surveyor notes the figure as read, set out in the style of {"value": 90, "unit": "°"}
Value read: {"value": 230, "unit": "°"}
